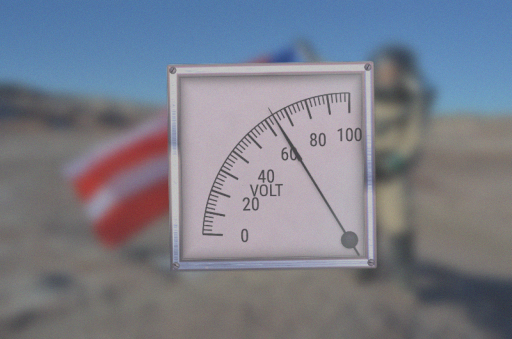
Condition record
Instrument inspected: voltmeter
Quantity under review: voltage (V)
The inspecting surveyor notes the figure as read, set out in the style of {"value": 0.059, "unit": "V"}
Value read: {"value": 64, "unit": "V"}
